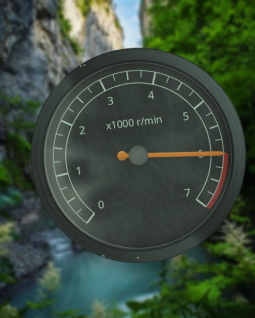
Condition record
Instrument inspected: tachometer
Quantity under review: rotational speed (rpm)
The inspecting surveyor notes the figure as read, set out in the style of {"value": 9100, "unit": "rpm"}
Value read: {"value": 6000, "unit": "rpm"}
